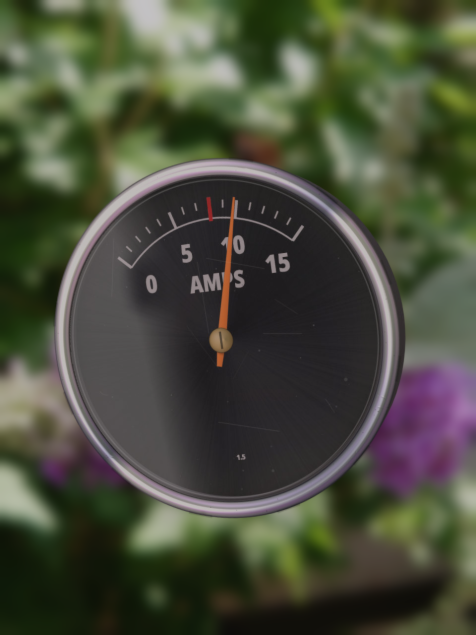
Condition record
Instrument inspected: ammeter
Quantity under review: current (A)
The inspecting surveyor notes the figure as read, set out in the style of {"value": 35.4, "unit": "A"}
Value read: {"value": 10, "unit": "A"}
